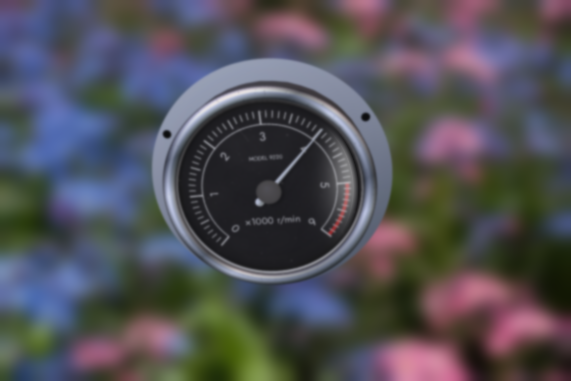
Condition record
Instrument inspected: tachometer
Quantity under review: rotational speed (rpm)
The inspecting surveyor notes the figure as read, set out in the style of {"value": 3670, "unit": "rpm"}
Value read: {"value": 4000, "unit": "rpm"}
